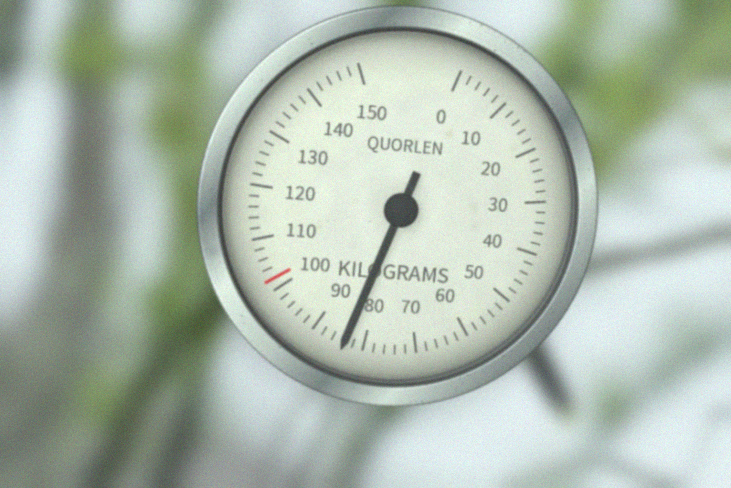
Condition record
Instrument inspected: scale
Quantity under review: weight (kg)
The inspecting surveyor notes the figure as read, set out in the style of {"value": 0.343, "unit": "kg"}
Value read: {"value": 84, "unit": "kg"}
